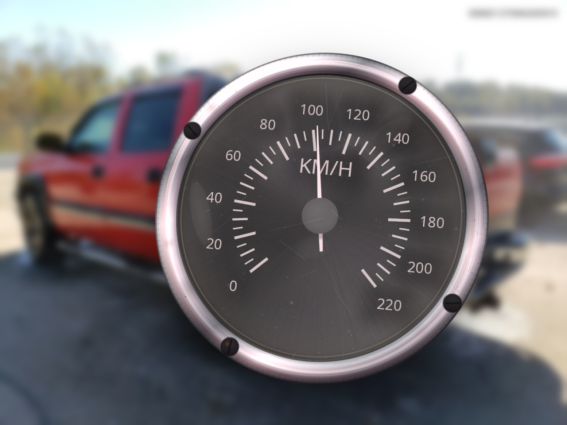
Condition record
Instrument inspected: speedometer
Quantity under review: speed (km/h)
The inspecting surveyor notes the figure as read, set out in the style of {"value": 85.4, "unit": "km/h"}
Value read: {"value": 102.5, "unit": "km/h"}
